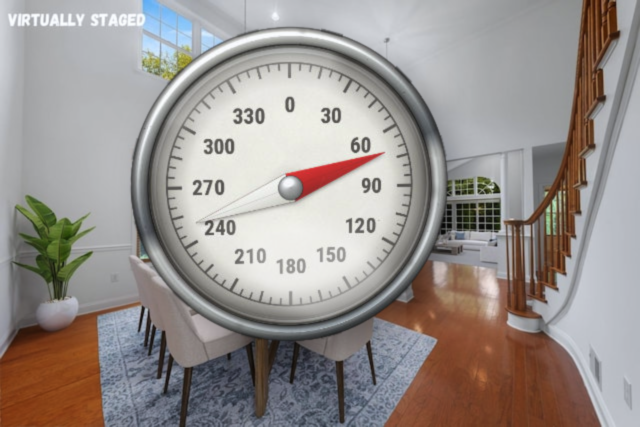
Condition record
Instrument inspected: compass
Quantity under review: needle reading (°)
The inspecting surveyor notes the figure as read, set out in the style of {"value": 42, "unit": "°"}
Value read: {"value": 70, "unit": "°"}
